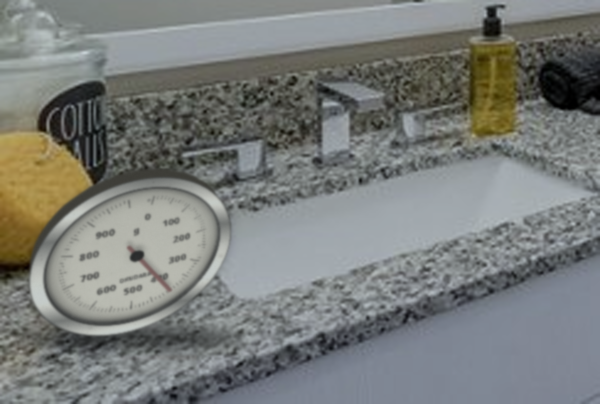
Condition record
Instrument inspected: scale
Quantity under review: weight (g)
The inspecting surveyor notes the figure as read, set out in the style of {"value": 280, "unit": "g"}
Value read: {"value": 400, "unit": "g"}
